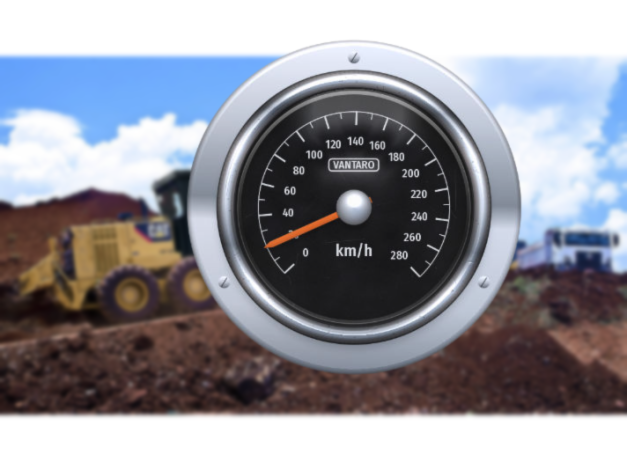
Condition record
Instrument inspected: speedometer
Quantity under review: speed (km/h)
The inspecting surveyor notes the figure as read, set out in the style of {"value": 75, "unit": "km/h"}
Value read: {"value": 20, "unit": "km/h"}
